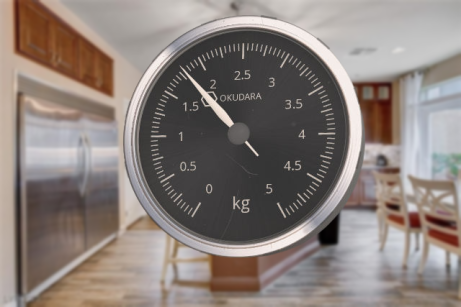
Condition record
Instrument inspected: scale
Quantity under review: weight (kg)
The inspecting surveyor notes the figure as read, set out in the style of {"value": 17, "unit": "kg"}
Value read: {"value": 1.8, "unit": "kg"}
